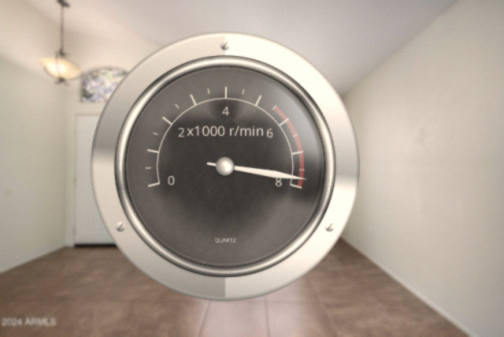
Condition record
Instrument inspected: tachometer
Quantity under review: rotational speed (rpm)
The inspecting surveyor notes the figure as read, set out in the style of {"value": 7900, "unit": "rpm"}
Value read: {"value": 7750, "unit": "rpm"}
